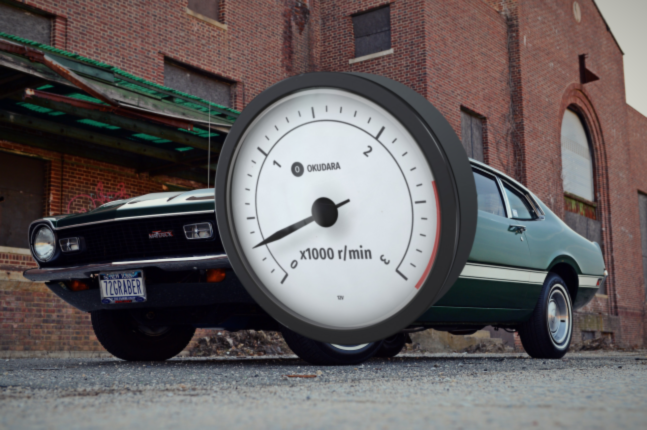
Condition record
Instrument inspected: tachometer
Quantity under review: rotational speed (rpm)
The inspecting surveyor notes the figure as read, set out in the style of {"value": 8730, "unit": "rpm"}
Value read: {"value": 300, "unit": "rpm"}
